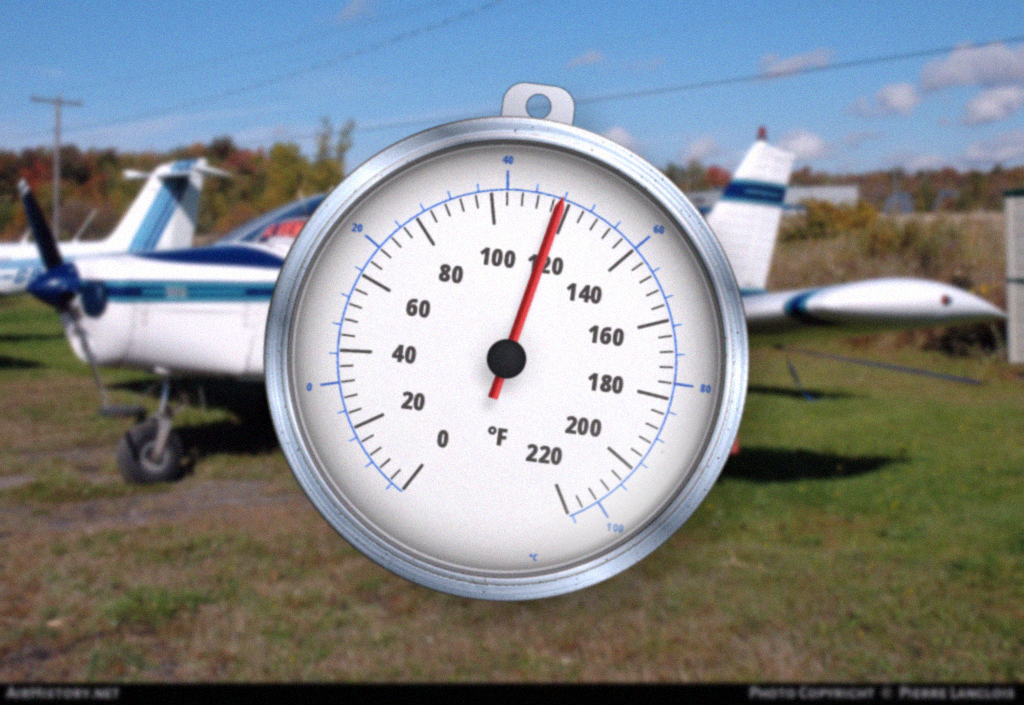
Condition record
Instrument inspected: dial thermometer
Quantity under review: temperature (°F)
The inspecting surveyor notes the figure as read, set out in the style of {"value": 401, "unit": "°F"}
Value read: {"value": 118, "unit": "°F"}
